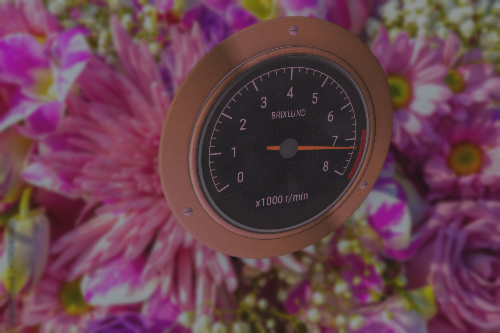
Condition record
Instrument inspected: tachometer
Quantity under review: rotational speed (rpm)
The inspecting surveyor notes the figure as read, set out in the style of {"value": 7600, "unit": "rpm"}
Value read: {"value": 7200, "unit": "rpm"}
